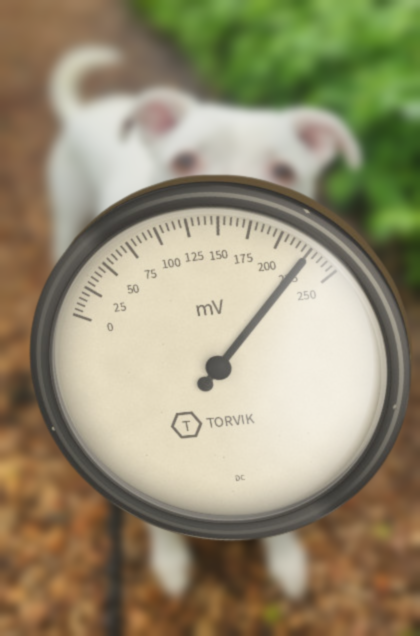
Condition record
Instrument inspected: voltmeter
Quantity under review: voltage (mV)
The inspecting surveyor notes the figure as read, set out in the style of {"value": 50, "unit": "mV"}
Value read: {"value": 225, "unit": "mV"}
